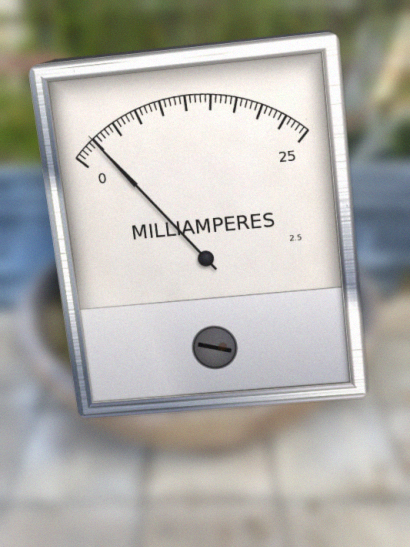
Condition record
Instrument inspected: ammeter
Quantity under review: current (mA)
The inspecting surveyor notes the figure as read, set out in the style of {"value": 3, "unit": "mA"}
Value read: {"value": 2.5, "unit": "mA"}
